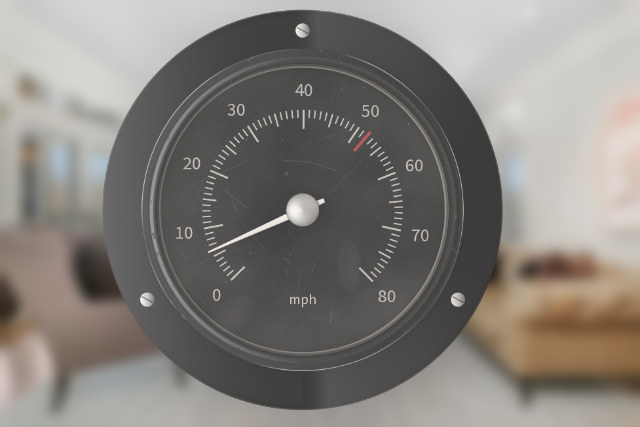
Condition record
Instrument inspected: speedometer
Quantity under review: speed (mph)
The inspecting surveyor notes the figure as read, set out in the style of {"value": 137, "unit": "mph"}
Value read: {"value": 6, "unit": "mph"}
